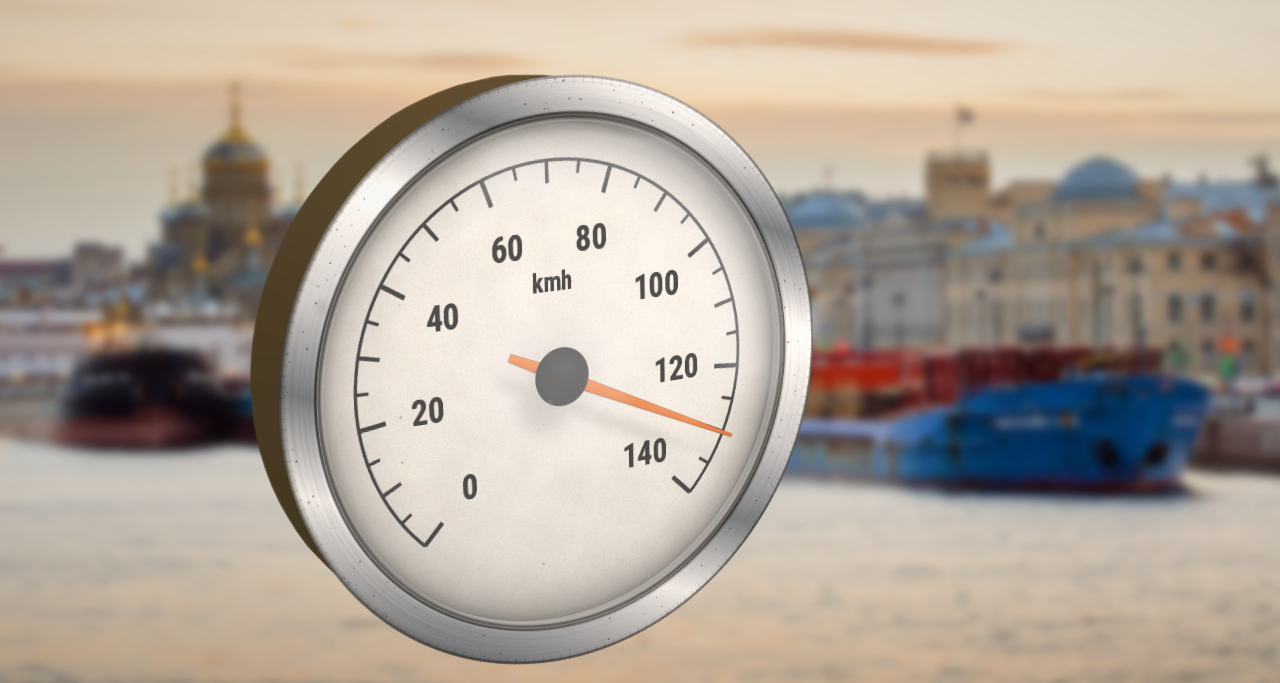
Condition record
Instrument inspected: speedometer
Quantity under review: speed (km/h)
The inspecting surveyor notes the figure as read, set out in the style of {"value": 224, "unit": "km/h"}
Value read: {"value": 130, "unit": "km/h"}
